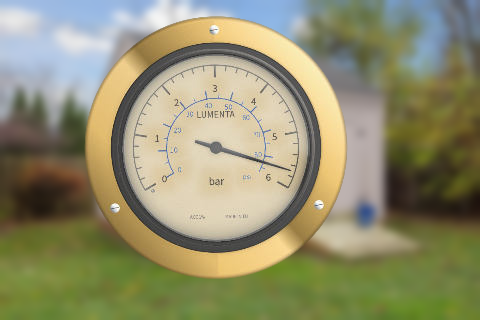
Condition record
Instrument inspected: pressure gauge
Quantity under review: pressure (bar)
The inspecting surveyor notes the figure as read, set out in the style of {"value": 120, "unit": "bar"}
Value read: {"value": 5.7, "unit": "bar"}
